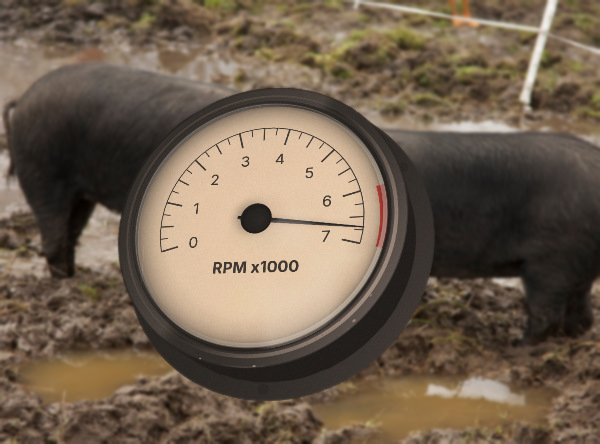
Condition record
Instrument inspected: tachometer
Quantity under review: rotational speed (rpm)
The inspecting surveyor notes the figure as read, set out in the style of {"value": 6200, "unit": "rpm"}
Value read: {"value": 6750, "unit": "rpm"}
